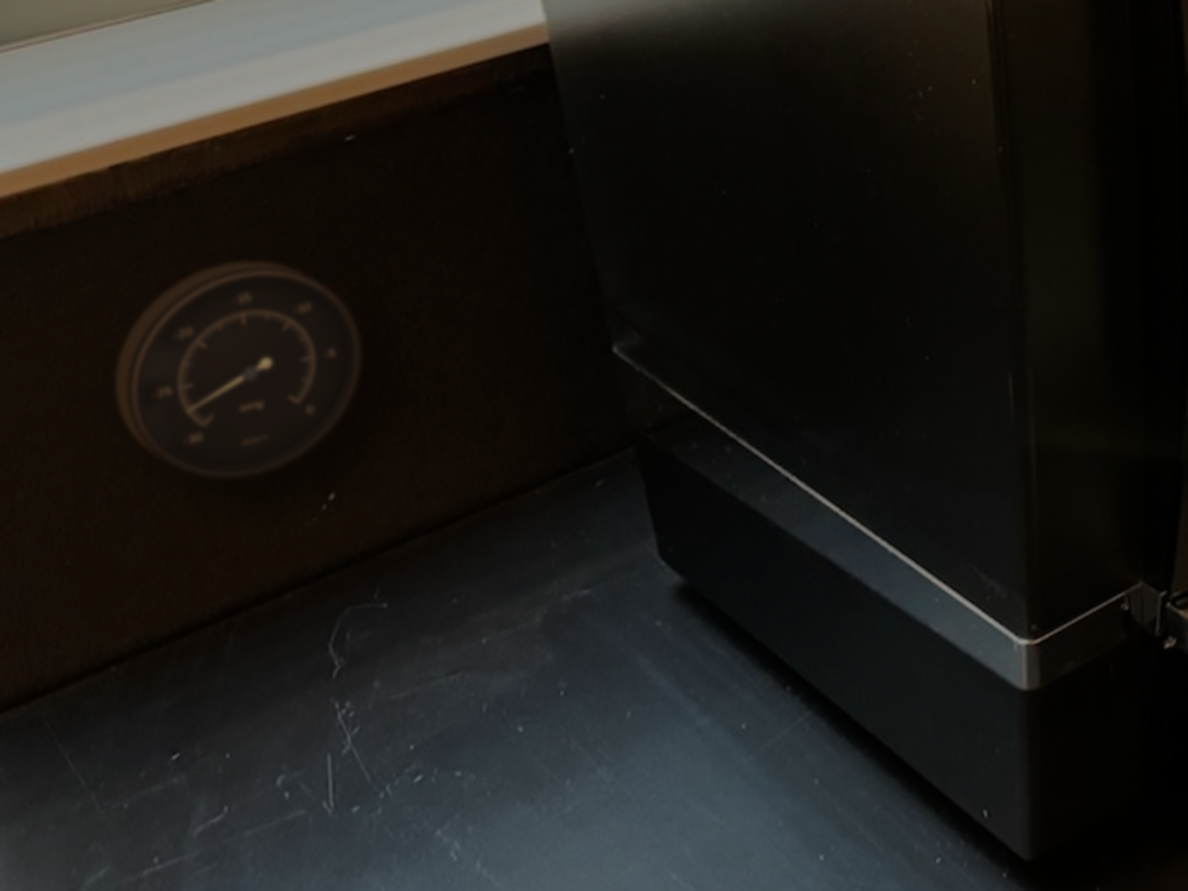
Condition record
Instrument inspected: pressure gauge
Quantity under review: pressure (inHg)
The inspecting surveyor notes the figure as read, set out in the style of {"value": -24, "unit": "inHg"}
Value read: {"value": -27.5, "unit": "inHg"}
